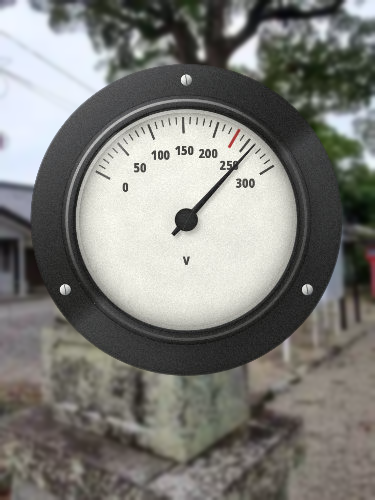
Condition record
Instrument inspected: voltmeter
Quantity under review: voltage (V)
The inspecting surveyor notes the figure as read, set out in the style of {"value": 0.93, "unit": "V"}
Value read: {"value": 260, "unit": "V"}
